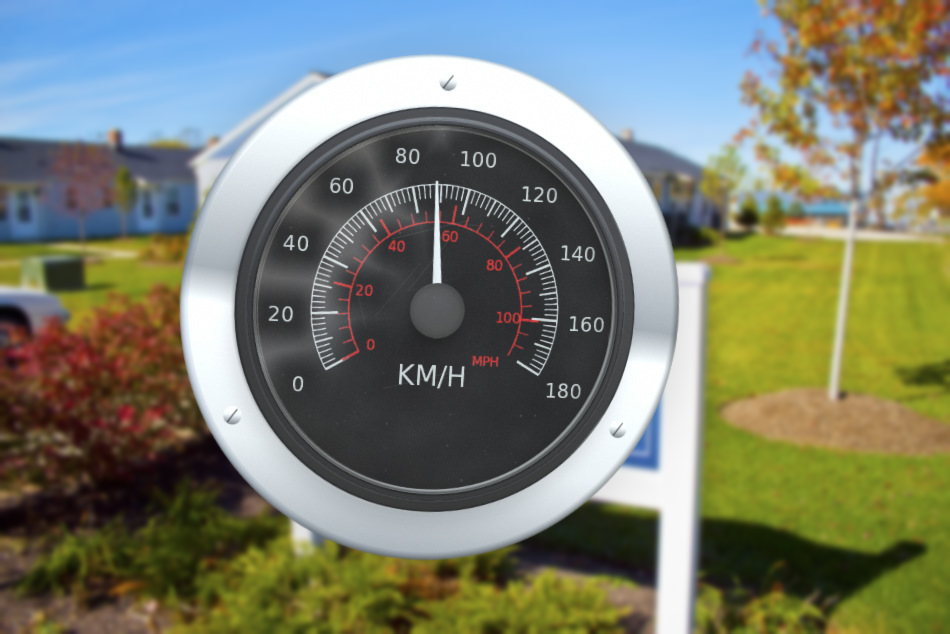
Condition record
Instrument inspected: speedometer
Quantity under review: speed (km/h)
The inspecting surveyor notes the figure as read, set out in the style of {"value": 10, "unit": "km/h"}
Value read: {"value": 88, "unit": "km/h"}
